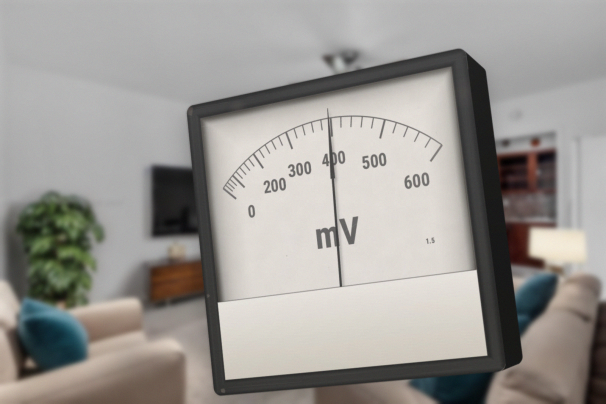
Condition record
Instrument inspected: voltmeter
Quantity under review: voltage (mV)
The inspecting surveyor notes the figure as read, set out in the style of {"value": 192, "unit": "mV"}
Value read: {"value": 400, "unit": "mV"}
